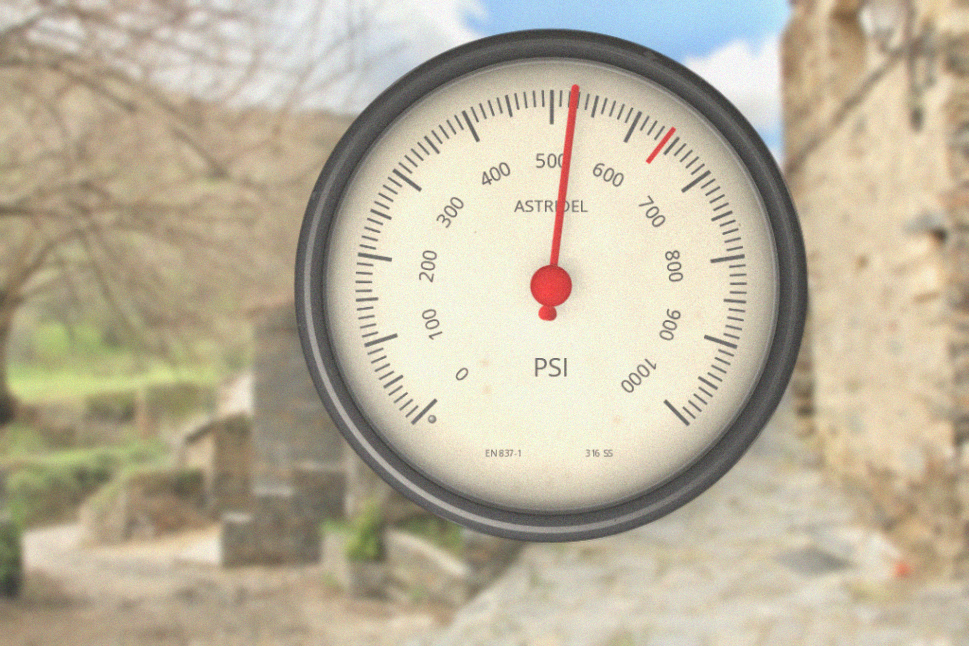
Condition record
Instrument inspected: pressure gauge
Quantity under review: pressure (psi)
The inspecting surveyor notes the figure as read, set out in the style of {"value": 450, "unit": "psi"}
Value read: {"value": 525, "unit": "psi"}
